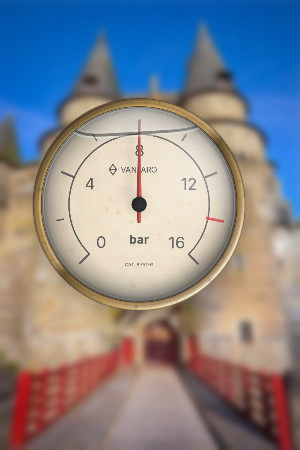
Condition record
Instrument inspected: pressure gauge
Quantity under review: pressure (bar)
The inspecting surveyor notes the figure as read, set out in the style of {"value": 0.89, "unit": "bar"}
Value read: {"value": 8, "unit": "bar"}
